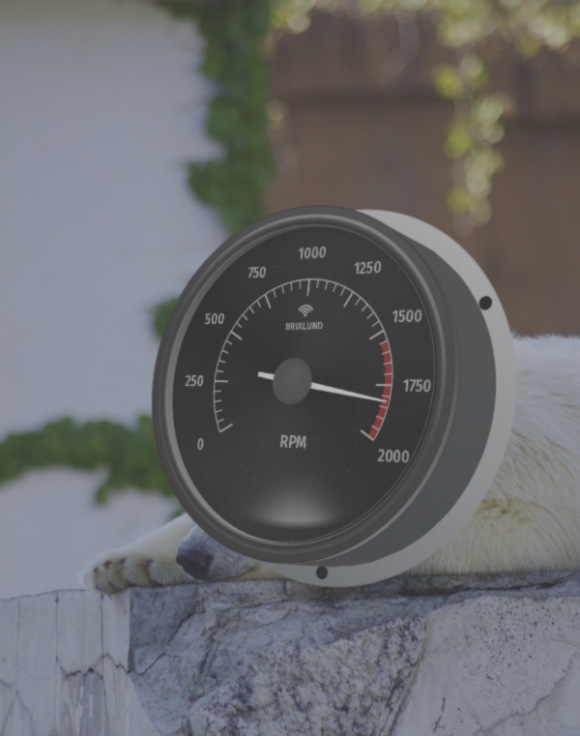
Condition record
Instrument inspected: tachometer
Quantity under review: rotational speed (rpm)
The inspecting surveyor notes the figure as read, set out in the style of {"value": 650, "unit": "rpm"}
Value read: {"value": 1825, "unit": "rpm"}
